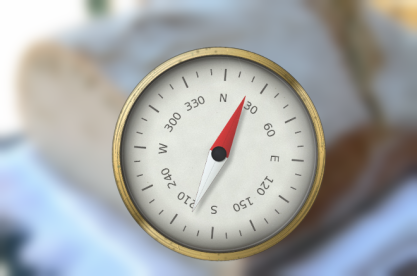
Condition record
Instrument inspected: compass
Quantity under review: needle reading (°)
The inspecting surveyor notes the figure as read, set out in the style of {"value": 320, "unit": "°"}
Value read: {"value": 20, "unit": "°"}
